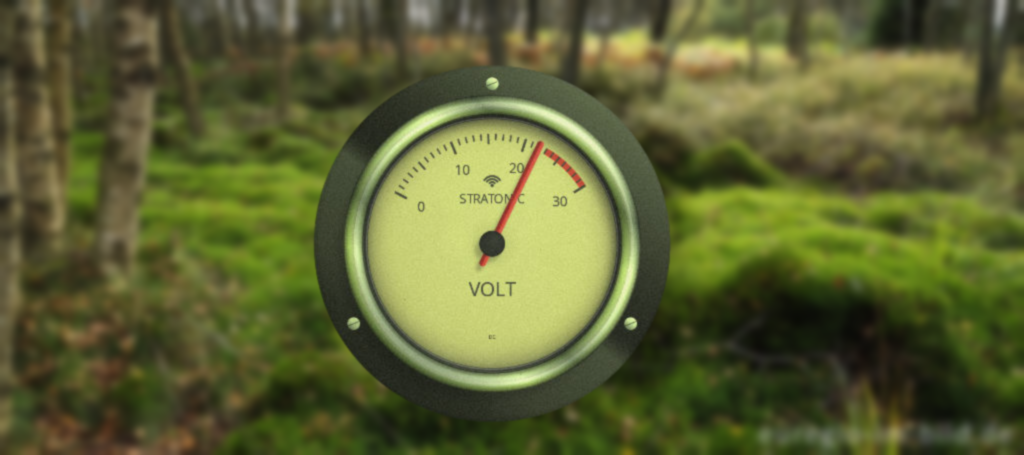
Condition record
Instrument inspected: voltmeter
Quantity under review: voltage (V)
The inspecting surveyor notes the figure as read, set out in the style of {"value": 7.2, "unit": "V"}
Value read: {"value": 22, "unit": "V"}
